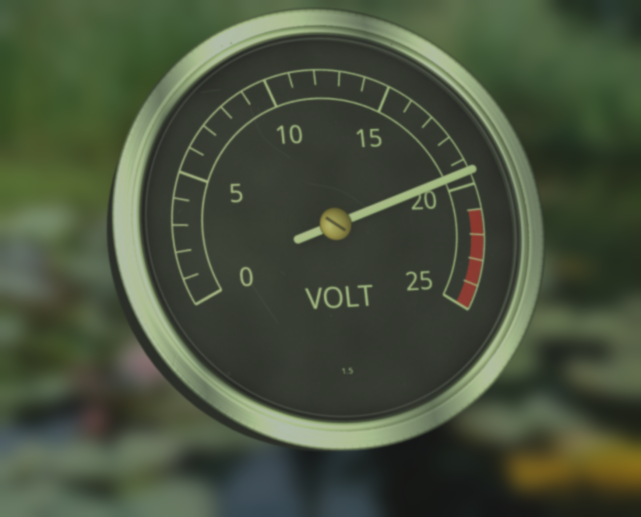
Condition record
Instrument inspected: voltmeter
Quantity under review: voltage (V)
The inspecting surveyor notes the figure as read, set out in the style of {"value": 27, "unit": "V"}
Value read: {"value": 19.5, "unit": "V"}
